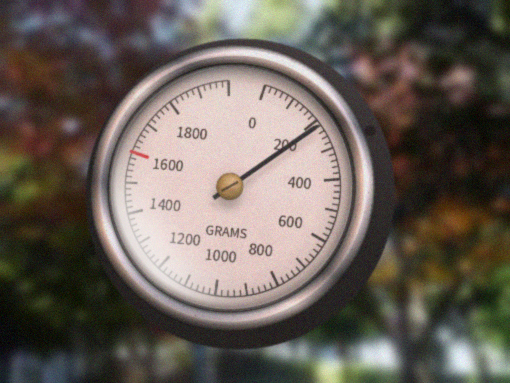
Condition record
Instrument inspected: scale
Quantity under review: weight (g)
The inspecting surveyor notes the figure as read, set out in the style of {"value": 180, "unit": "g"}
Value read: {"value": 220, "unit": "g"}
